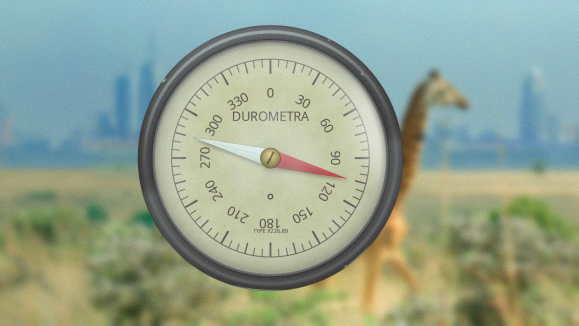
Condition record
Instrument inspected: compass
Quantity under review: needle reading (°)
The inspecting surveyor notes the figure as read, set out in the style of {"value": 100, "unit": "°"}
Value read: {"value": 105, "unit": "°"}
